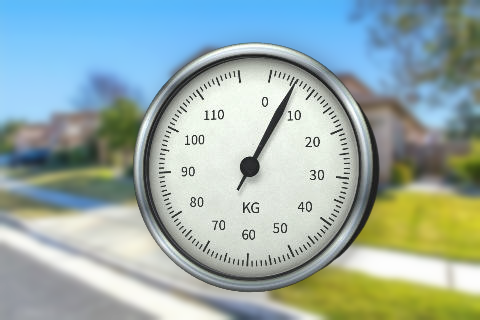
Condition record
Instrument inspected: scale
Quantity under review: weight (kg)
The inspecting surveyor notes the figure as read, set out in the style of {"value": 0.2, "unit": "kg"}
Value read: {"value": 6, "unit": "kg"}
